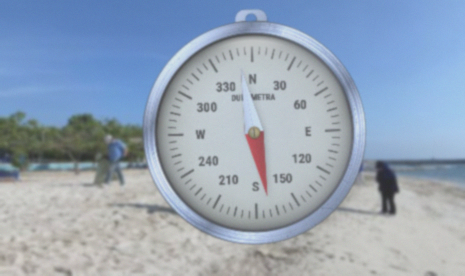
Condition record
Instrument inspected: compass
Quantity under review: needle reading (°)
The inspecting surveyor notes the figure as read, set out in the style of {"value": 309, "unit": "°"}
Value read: {"value": 170, "unit": "°"}
